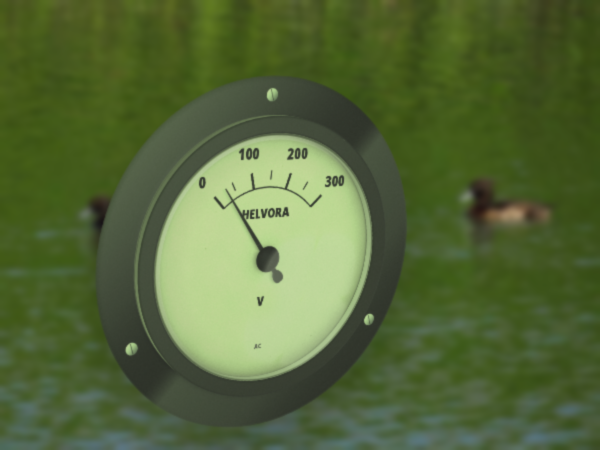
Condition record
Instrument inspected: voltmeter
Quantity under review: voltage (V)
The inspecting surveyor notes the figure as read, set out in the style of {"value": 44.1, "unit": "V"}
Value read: {"value": 25, "unit": "V"}
